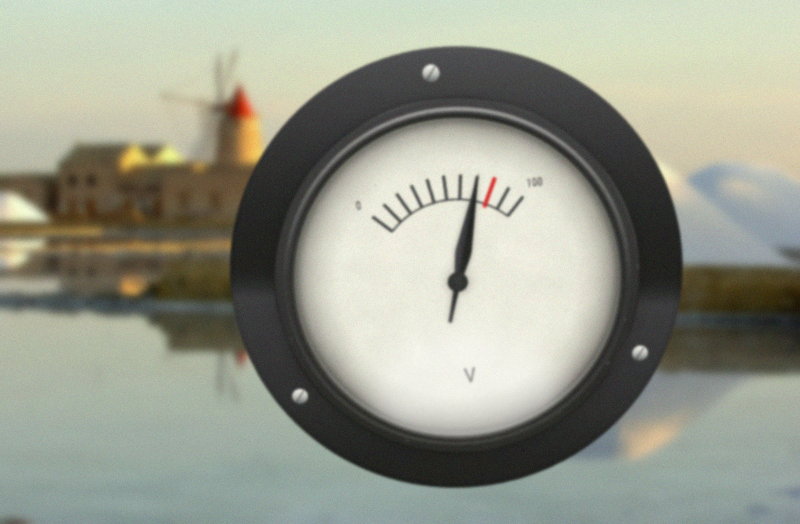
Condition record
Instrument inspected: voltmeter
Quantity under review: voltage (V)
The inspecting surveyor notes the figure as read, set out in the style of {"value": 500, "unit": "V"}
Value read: {"value": 70, "unit": "V"}
